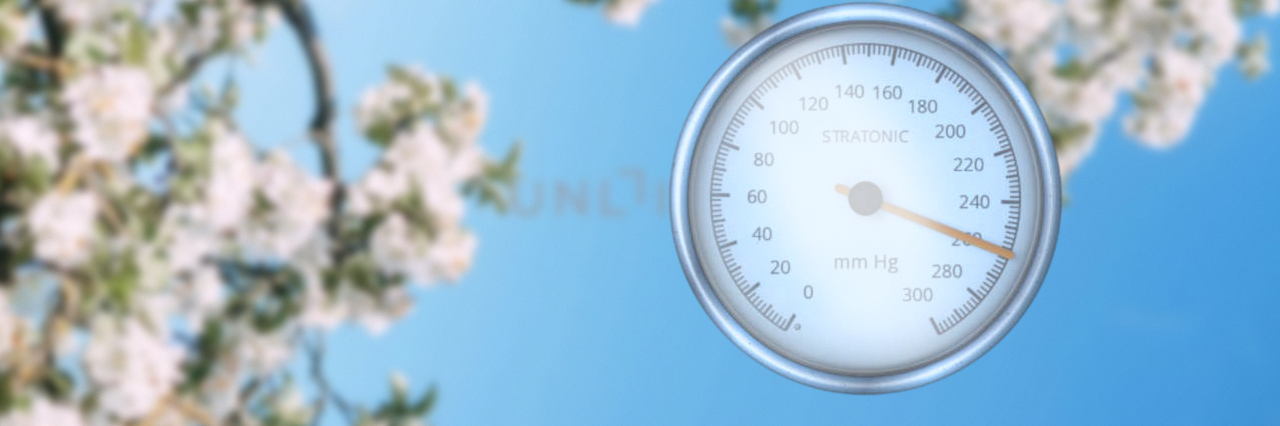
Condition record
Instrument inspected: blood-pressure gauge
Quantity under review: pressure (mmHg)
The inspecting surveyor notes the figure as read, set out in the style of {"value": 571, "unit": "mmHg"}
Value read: {"value": 260, "unit": "mmHg"}
